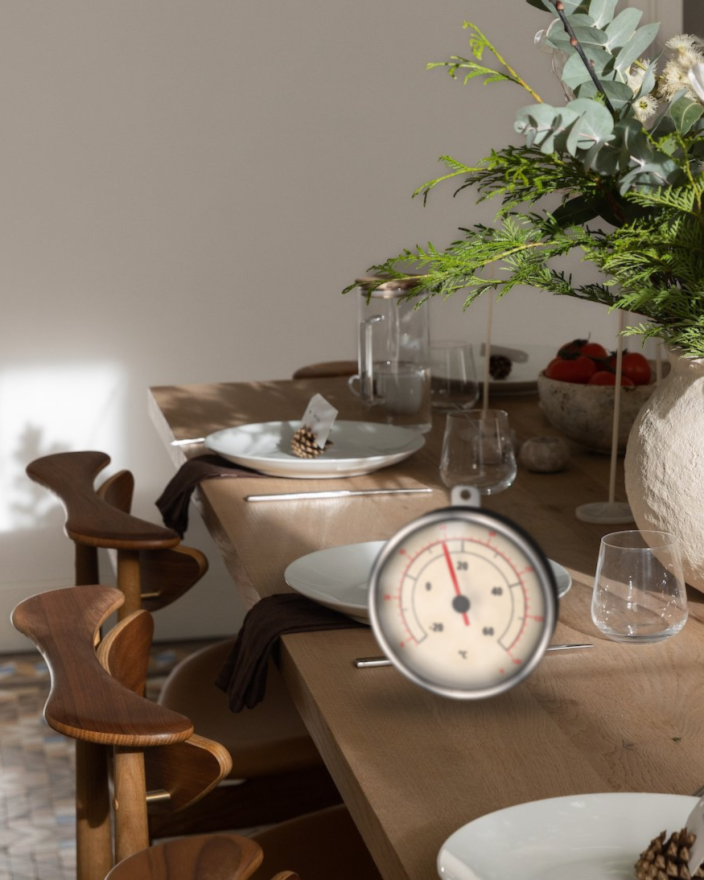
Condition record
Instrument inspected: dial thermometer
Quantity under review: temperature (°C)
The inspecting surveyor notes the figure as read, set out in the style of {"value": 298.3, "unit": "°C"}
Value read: {"value": 15, "unit": "°C"}
